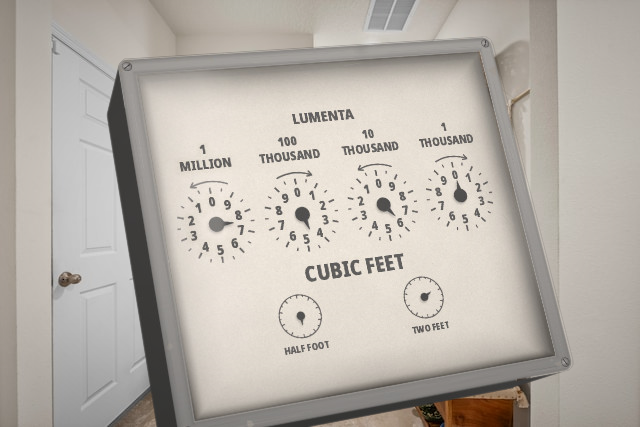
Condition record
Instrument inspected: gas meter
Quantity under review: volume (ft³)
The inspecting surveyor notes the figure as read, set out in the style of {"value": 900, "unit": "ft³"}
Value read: {"value": 746000, "unit": "ft³"}
